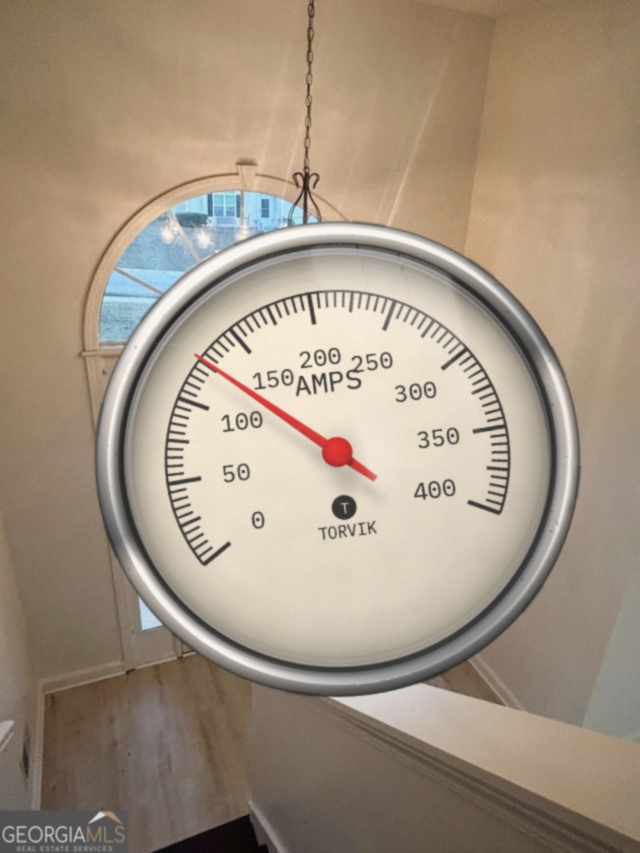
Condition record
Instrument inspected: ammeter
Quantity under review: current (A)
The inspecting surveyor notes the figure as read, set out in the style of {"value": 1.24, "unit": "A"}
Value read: {"value": 125, "unit": "A"}
